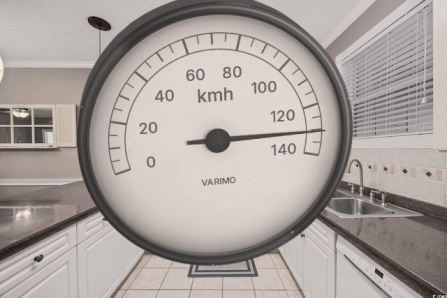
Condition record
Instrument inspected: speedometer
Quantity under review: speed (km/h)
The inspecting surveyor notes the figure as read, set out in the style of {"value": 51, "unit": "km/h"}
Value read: {"value": 130, "unit": "km/h"}
